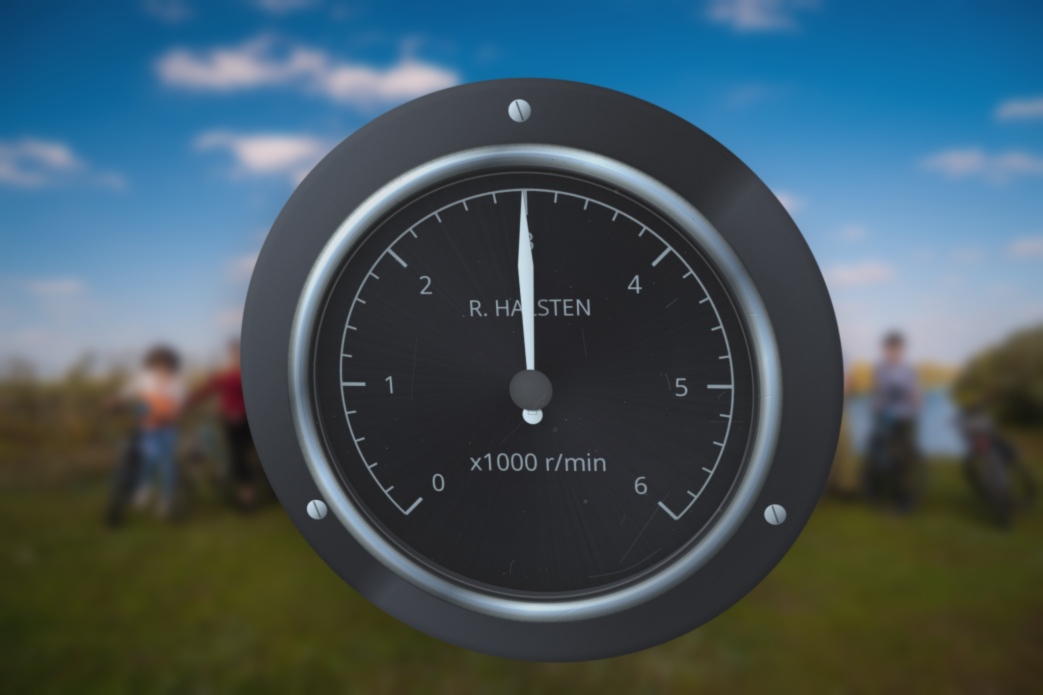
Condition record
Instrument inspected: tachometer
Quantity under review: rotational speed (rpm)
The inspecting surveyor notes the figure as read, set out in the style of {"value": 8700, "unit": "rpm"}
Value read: {"value": 3000, "unit": "rpm"}
